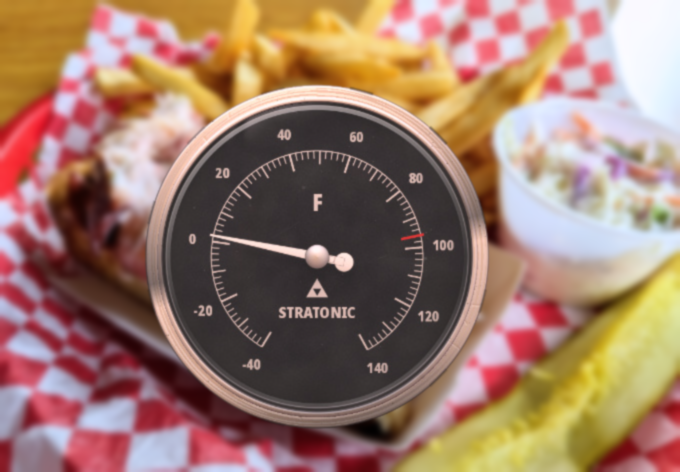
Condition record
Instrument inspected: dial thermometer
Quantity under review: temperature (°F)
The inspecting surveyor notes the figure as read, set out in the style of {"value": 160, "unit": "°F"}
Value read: {"value": 2, "unit": "°F"}
